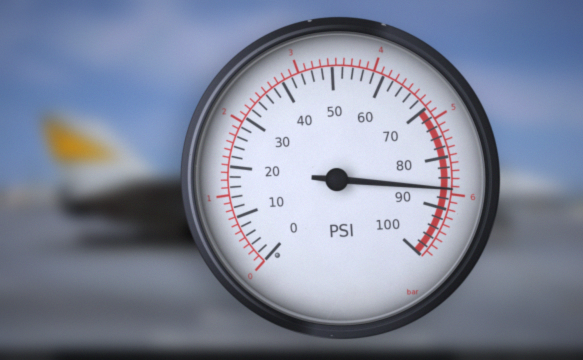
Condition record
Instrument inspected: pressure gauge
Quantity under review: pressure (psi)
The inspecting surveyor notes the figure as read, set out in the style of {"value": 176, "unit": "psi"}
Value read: {"value": 86, "unit": "psi"}
